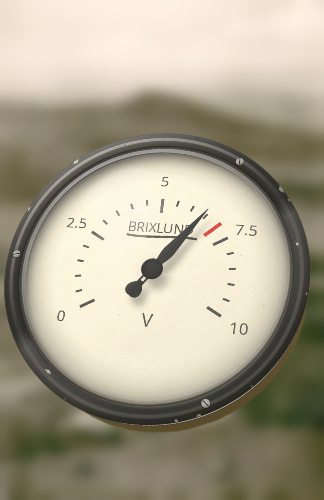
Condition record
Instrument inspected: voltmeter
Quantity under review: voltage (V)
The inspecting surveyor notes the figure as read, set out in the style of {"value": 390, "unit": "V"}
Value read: {"value": 6.5, "unit": "V"}
